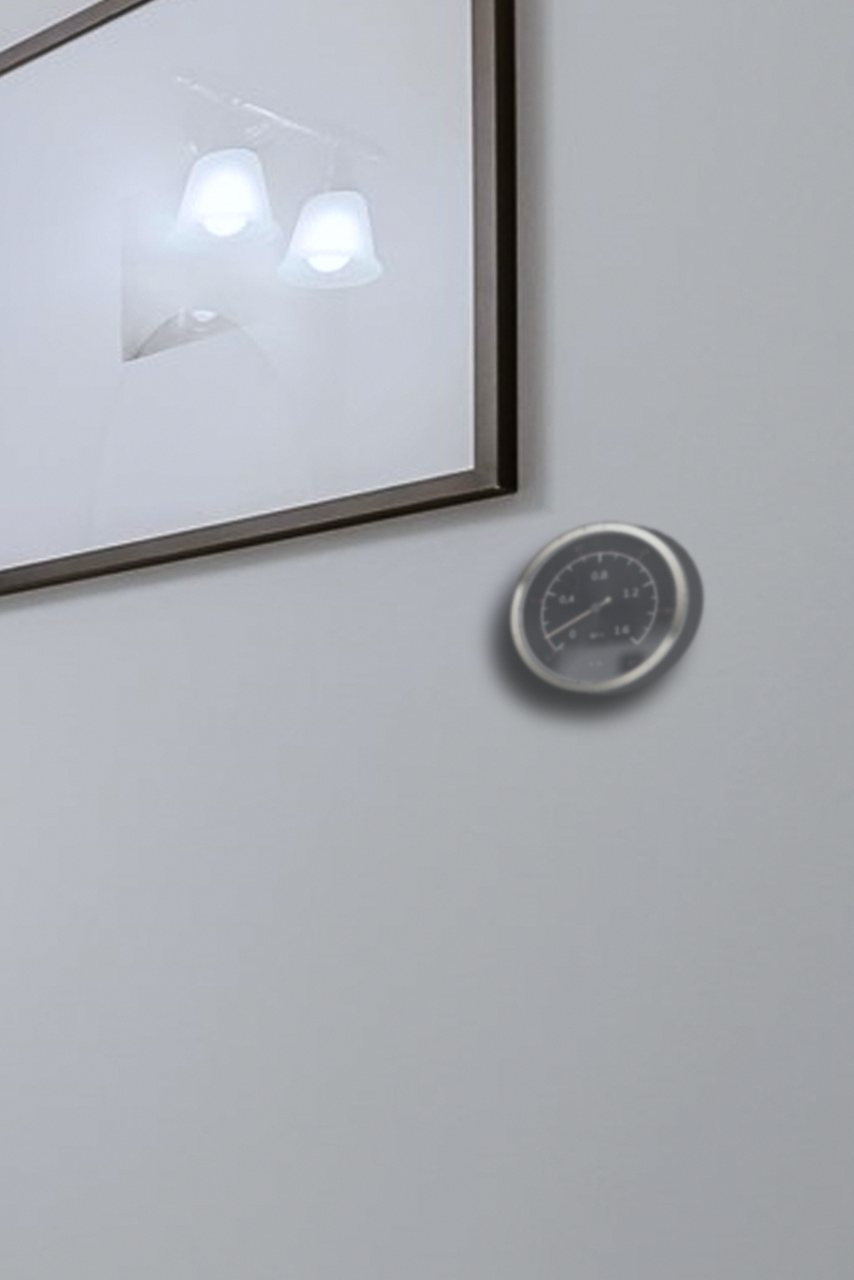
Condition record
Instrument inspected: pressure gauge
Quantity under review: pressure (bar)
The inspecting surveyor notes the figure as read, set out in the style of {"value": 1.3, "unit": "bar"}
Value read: {"value": 0.1, "unit": "bar"}
